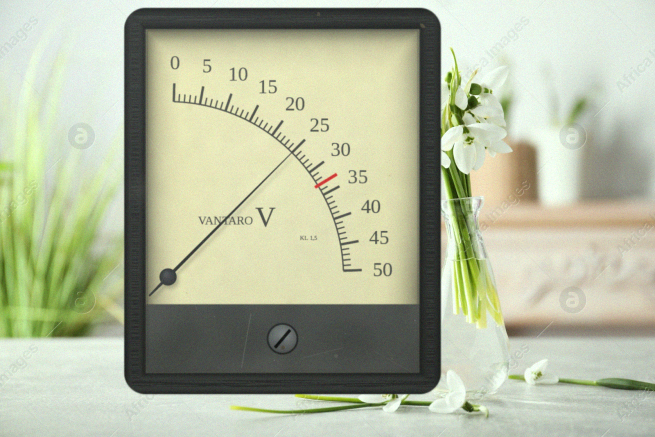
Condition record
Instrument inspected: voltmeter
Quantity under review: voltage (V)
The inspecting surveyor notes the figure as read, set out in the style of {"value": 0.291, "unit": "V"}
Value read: {"value": 25, "unit": "V"}
